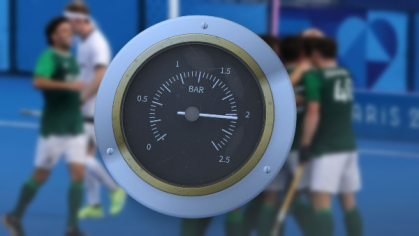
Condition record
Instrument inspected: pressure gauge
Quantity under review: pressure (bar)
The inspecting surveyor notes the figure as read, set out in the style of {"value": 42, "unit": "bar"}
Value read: {"value": 2.05, "unit": "bar"}
